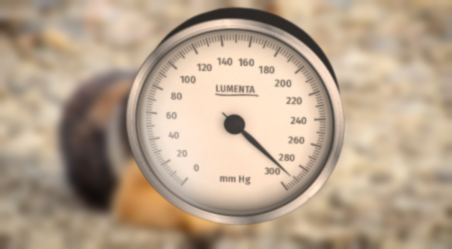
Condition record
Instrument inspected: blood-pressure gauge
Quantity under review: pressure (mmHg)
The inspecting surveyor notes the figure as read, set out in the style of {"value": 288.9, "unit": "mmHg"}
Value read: {"value": 290, "unit": "mmHg"}
